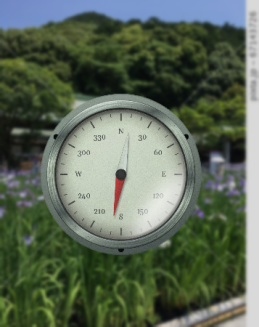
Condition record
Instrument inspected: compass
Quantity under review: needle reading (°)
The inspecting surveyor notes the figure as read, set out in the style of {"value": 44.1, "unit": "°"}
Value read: {"value": 190, "unit": "°"}
